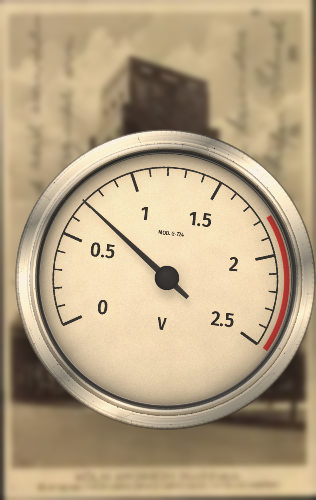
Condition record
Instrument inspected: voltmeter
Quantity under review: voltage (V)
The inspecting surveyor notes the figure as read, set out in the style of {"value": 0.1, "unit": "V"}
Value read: {"value": 0.7, "unit": "V"}
